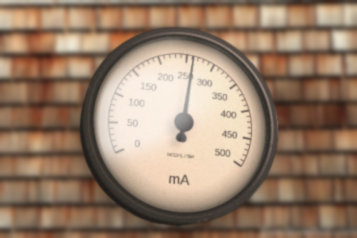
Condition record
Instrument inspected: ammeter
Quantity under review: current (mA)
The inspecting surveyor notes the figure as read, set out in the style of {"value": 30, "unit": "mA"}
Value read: {"value": 260, "unit": "mA"}
